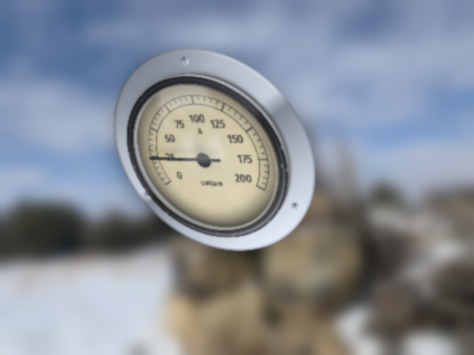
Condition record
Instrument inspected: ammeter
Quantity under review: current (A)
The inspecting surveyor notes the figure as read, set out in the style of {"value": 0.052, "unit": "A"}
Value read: {"value": 25, "unit": "A"}
